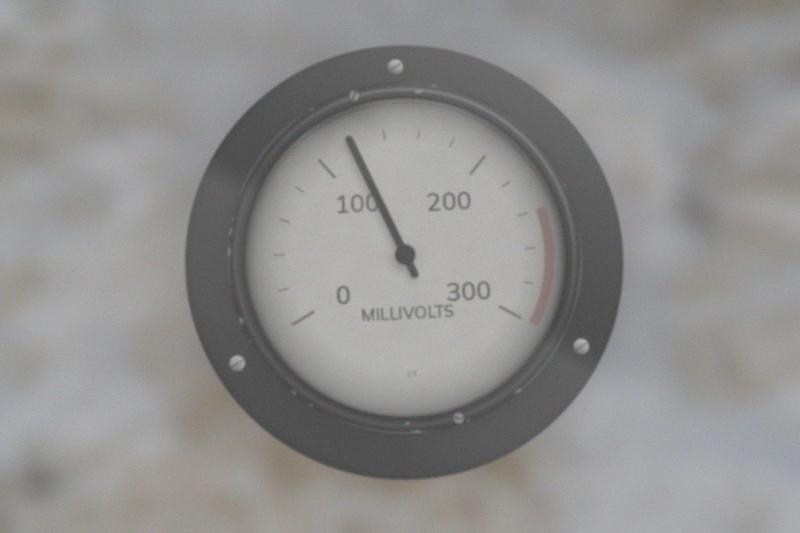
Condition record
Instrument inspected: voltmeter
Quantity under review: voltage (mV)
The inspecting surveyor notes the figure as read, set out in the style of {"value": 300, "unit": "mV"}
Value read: {"value": 120, "unit": "mV"}
